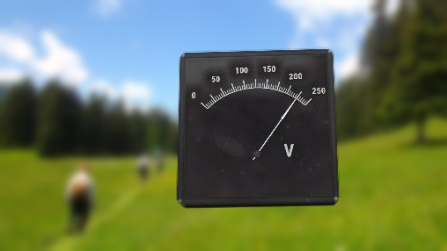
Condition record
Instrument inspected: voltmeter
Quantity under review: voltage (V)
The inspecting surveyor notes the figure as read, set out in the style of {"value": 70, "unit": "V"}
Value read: {"value": 225, "unit": "V"}
